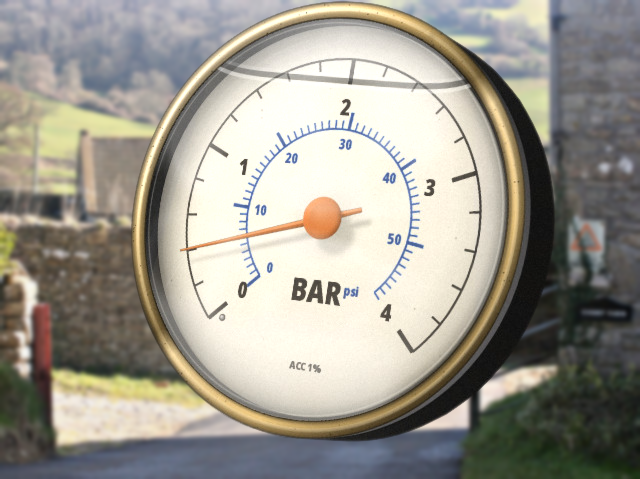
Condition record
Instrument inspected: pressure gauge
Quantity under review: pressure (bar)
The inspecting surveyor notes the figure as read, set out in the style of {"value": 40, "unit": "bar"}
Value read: {"value": 0.4, "unit": "bar"}
